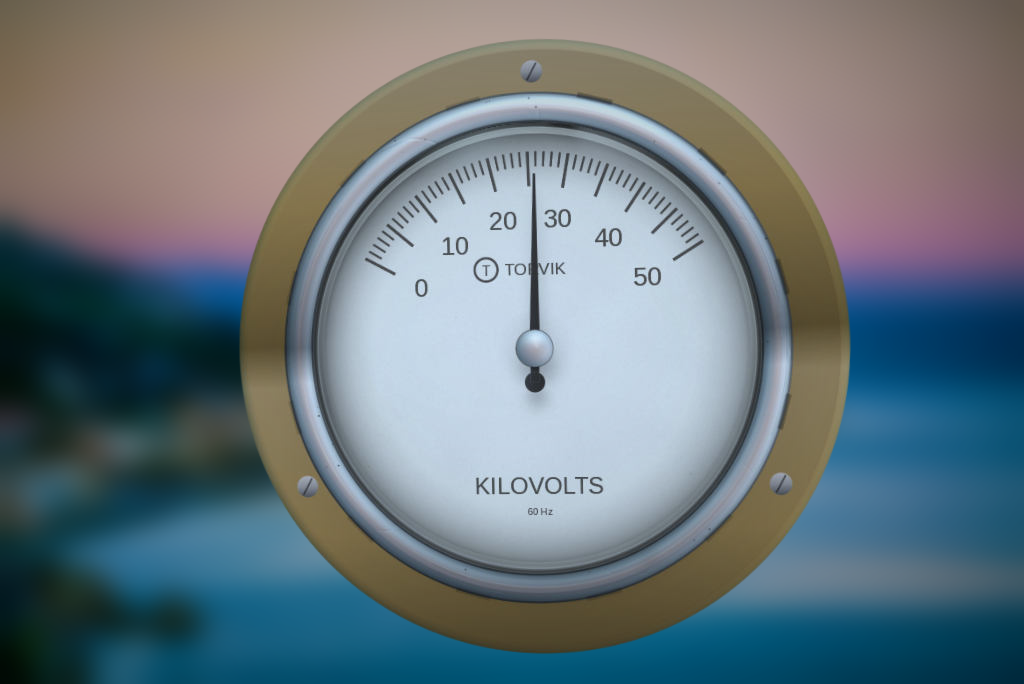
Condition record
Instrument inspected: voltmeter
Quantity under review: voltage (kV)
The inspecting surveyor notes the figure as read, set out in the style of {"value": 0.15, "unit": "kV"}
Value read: {"value": 26, "unit": "kV"}
